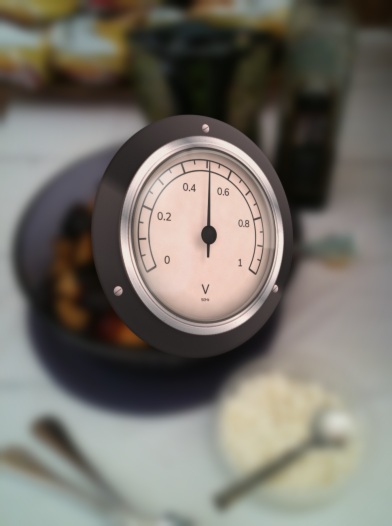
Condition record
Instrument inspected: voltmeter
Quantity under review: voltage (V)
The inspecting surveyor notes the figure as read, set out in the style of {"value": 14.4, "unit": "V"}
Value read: {"value": 0.5, "unit": "V"}
